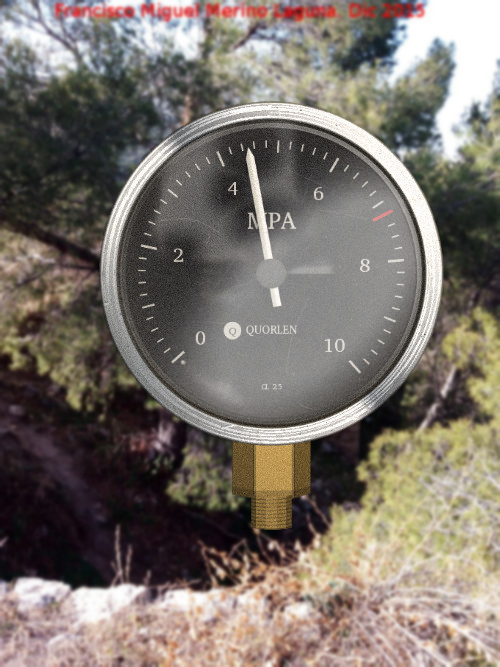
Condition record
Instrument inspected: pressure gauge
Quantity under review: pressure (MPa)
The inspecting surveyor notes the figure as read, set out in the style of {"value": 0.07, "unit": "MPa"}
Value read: {"value": 4.5, "unit": "MPa"}
